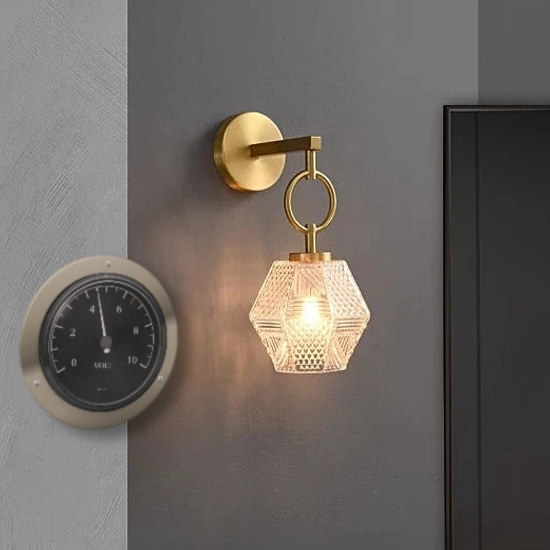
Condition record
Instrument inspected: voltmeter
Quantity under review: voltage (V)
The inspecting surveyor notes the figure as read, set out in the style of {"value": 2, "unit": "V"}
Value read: {"value": 4.5, "unit": "V"}
